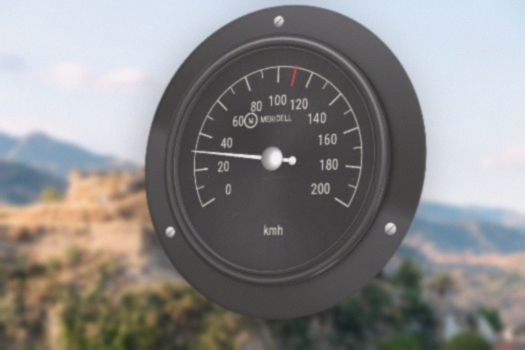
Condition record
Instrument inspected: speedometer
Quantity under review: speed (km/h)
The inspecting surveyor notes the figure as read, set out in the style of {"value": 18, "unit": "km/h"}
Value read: {"value": 30, "unit": "km/h"}
